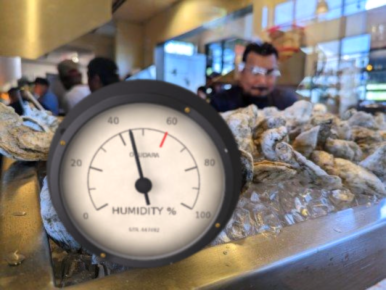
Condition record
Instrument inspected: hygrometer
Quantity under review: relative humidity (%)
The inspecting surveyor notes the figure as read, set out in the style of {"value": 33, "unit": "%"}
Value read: {"value": 45, "unit": "%"}
